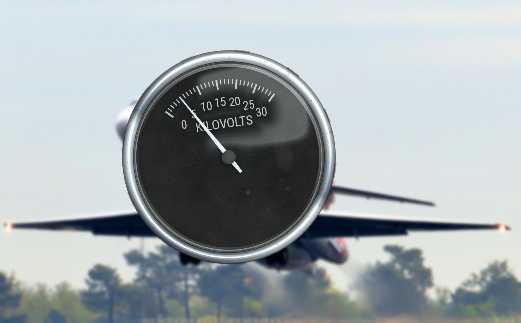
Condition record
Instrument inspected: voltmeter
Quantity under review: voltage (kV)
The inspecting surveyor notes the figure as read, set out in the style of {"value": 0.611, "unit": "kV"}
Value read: {"value": 5, "unit": "kV"}
